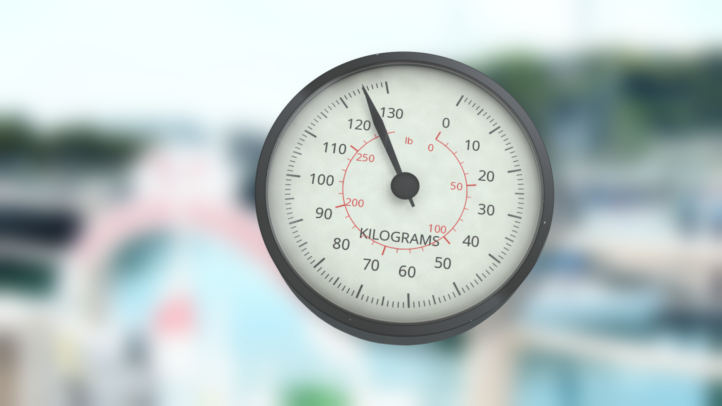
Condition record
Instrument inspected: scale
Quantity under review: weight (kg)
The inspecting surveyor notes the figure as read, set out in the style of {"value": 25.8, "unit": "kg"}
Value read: {"value": 125, "unit": "kg"}
